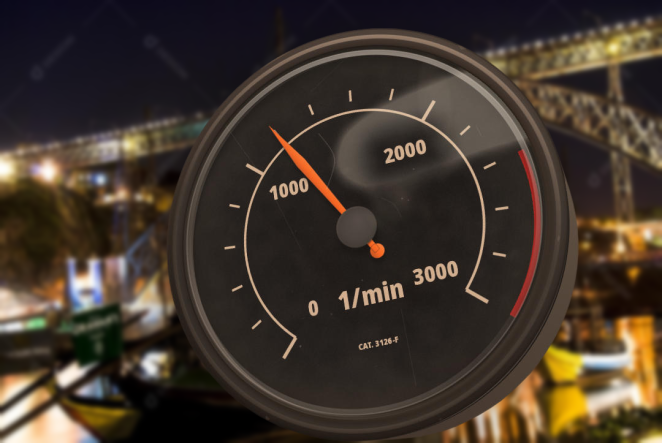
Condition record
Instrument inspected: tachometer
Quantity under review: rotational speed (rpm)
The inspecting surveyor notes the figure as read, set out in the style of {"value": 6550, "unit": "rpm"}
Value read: {"value": 1200, "unit": "rpm"}
